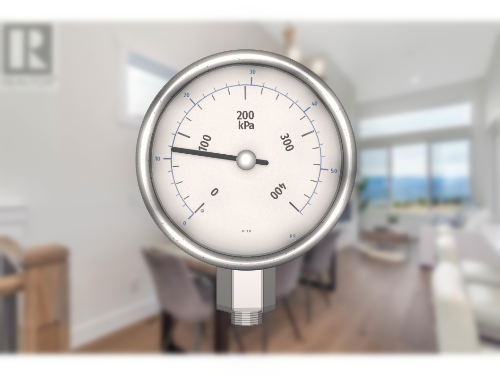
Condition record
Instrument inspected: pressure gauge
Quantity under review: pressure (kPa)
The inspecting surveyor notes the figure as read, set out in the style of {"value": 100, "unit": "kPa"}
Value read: {"value": 80, "unit": "kPa"}
